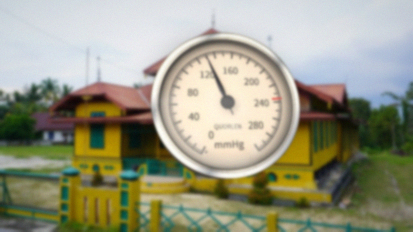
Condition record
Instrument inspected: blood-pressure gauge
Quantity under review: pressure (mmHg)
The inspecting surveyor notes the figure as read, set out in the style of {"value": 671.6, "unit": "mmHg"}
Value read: {"value": 130, "unit": "mmHg"}
